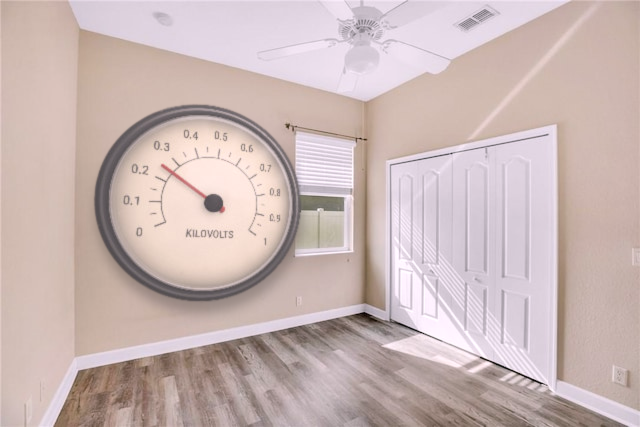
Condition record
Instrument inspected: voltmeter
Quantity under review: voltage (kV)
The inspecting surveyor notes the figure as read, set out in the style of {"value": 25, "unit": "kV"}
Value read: {"value": 0.25, "unit": "kV"}
